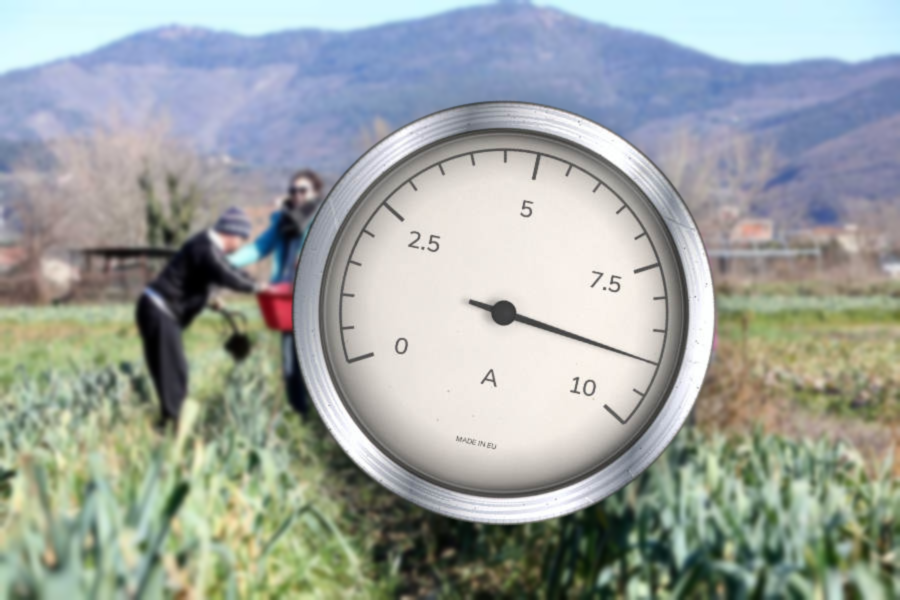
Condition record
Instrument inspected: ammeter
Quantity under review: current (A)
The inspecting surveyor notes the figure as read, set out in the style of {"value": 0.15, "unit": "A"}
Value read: {"value": 9, "unit": "A"}
